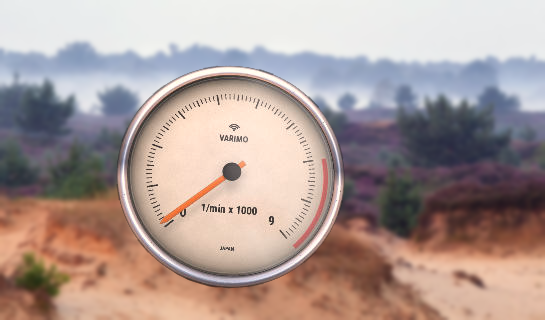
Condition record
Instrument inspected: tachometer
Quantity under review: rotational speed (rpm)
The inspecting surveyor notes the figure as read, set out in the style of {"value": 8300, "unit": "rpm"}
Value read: {"value": 100, "unit": "rpm"}
